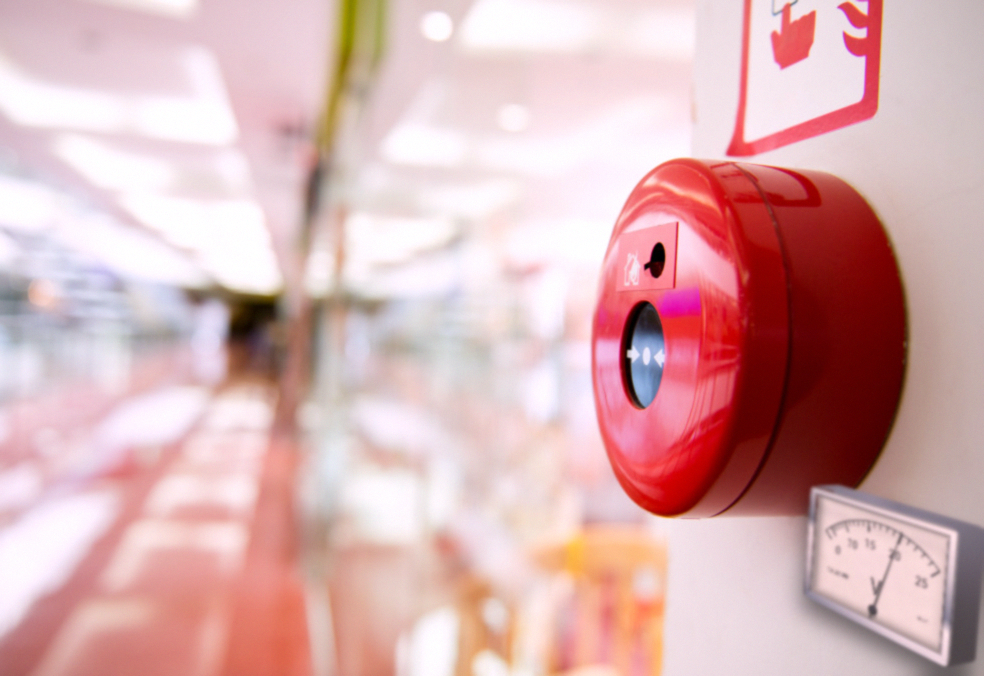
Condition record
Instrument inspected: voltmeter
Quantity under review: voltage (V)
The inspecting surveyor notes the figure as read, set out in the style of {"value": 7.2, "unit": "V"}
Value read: {"value": 20, "unit": "V"}
